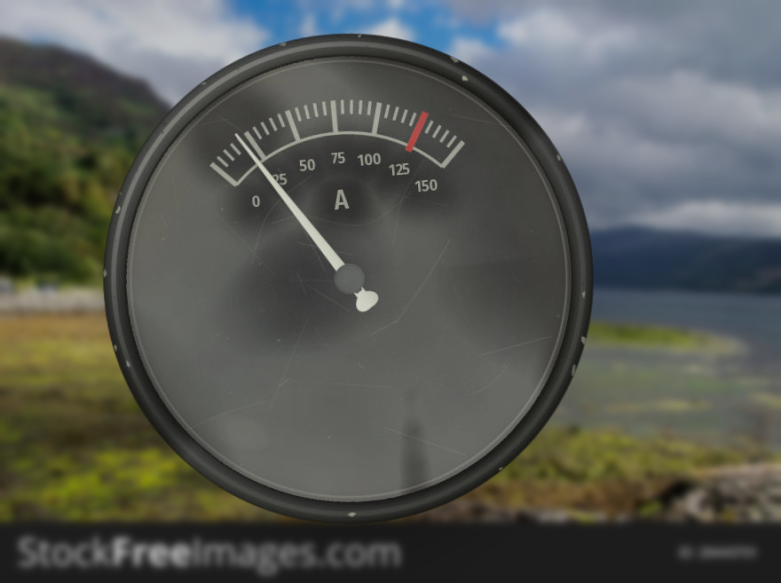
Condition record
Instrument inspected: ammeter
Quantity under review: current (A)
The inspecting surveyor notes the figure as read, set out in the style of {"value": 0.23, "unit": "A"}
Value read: {"value": 20, "unit": "A"}
